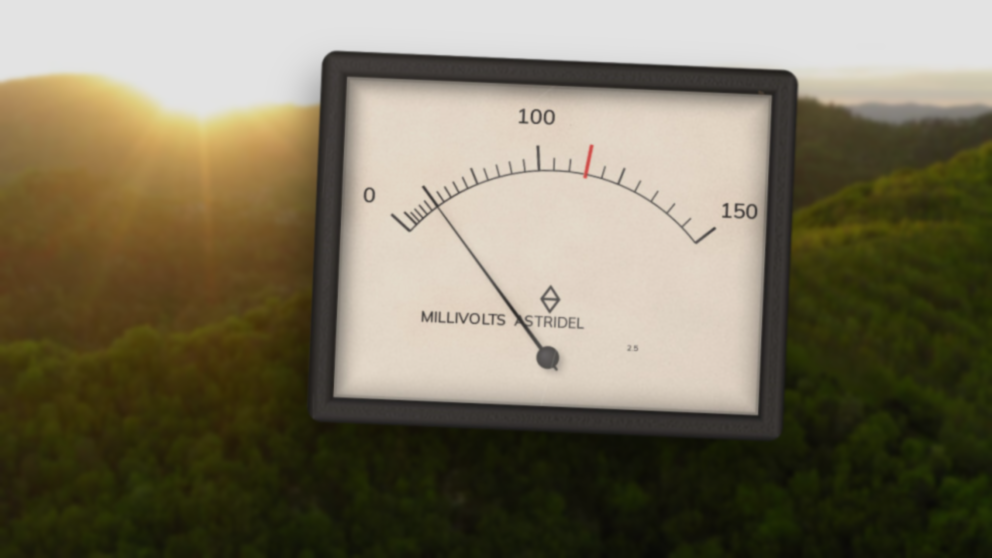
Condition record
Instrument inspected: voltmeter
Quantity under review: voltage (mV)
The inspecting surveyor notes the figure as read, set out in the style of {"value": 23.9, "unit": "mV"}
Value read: {"value": 50, "unit": "mV"}
